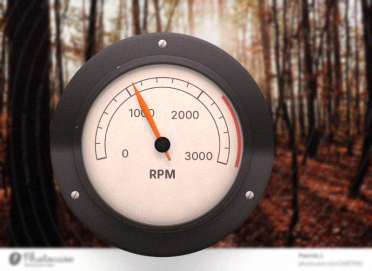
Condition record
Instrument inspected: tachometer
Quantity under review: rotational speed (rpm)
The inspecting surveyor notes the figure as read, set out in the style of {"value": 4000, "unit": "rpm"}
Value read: {"value": 1100, "unit": "rpm"}
